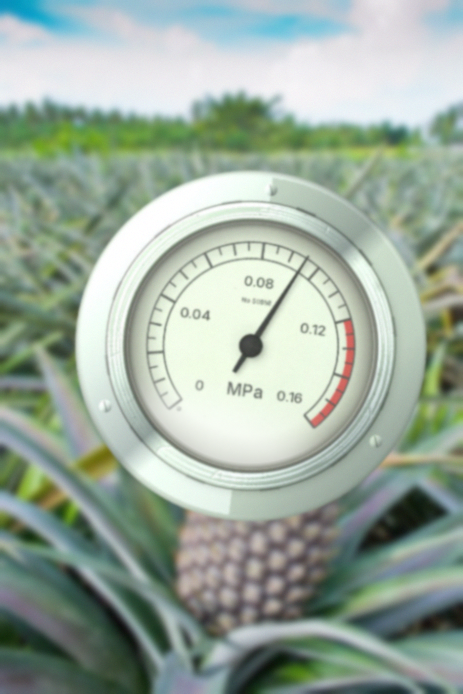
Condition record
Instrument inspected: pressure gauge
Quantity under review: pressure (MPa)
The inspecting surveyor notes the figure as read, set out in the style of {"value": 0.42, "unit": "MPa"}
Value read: {"value": 0.095, "unit": "MPa"}
